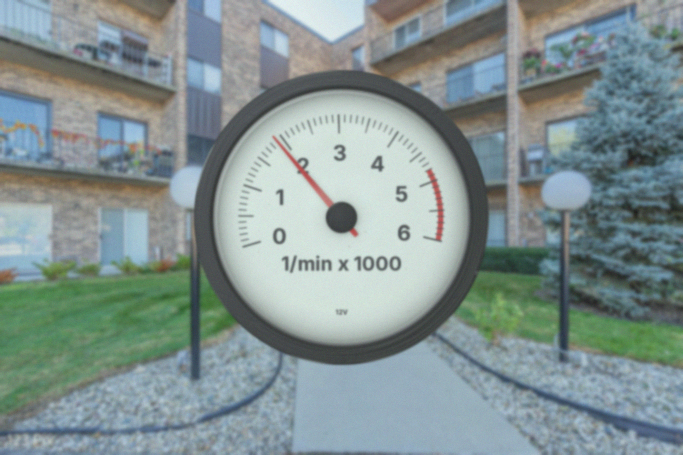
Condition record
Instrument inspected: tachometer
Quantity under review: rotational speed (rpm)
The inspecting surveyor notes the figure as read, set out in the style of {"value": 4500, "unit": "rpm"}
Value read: {"value": 1900, "unit": "rpm"}
